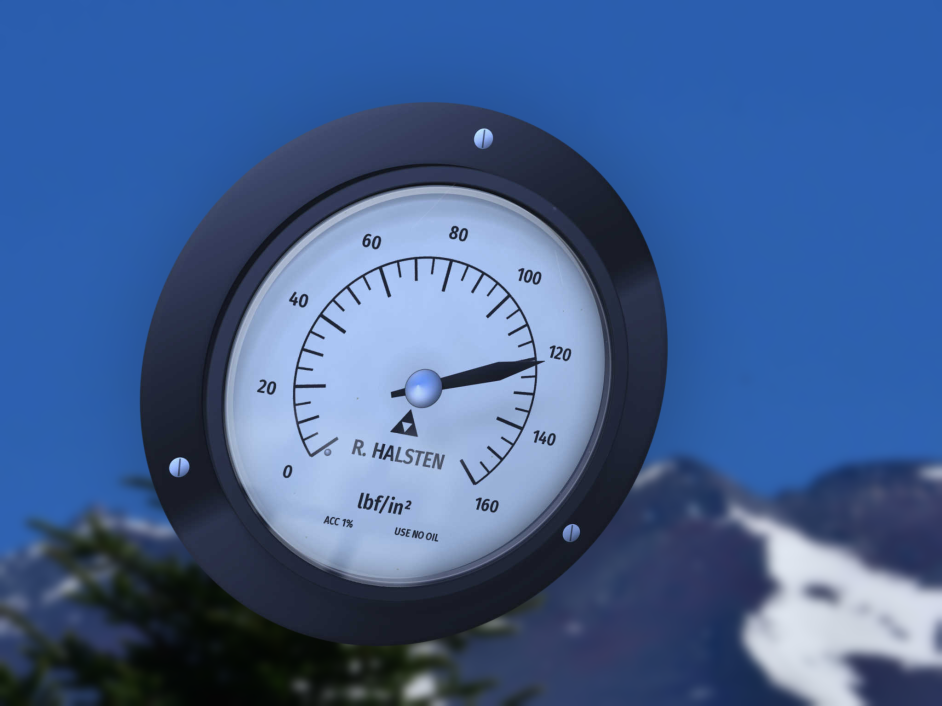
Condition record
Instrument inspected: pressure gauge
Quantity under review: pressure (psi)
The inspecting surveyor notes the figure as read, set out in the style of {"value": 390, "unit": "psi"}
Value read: {"value": 120, "unit": "psi"}
